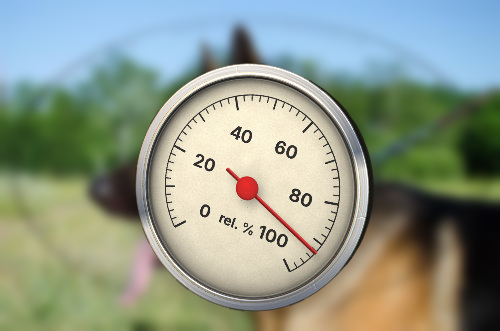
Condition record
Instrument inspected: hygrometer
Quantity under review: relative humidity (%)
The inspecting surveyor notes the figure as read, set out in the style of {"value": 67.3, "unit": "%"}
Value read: {"value": 92, "unit": "%"}
